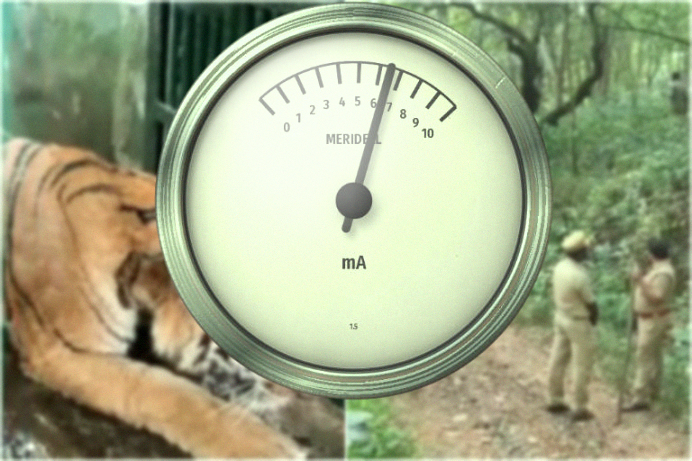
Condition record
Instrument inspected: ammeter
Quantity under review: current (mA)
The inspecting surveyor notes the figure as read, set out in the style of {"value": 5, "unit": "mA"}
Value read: {"value": 6.5, "unit": "mA"}
